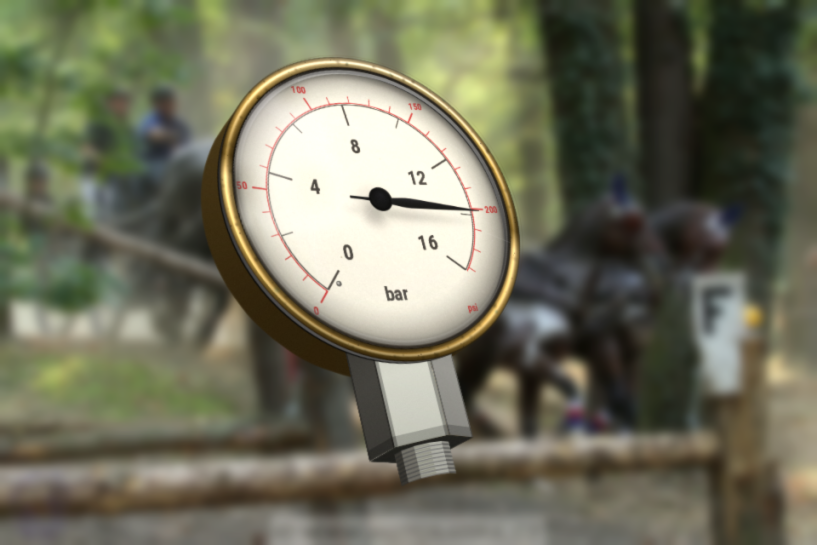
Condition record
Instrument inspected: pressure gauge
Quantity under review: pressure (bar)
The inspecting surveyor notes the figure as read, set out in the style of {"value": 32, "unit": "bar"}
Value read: {"value": 14, "unit": "bar"}
